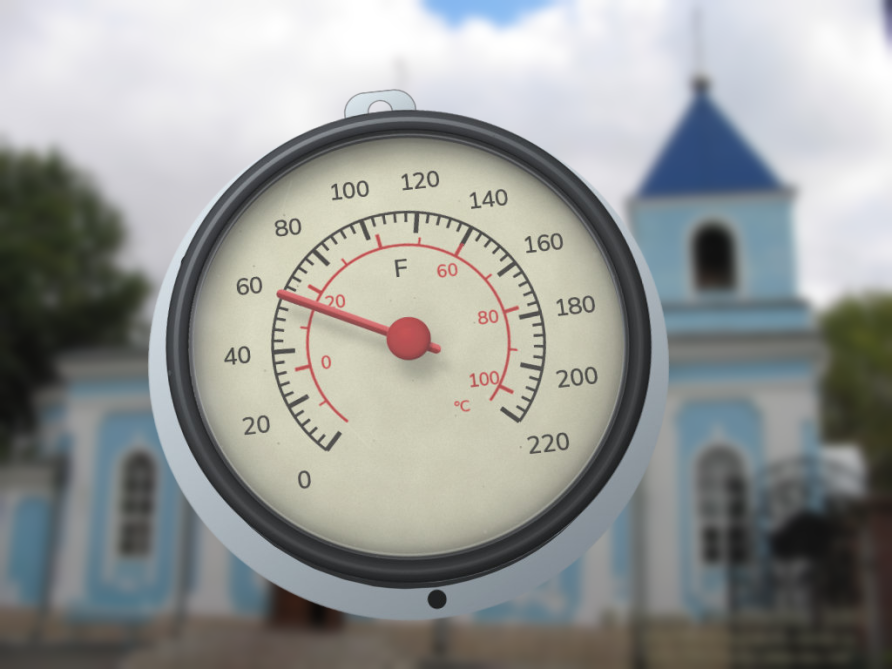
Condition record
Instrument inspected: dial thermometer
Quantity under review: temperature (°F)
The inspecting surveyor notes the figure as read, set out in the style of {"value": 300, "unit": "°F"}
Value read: {"value": 60, "unit": "°F"}
